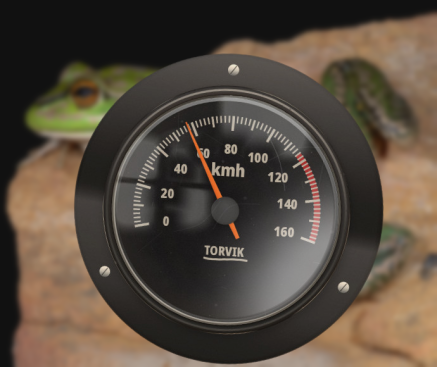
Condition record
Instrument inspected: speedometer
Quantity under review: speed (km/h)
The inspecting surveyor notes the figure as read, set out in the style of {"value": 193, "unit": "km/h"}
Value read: {"value": 58, "unit": "km/h"}
